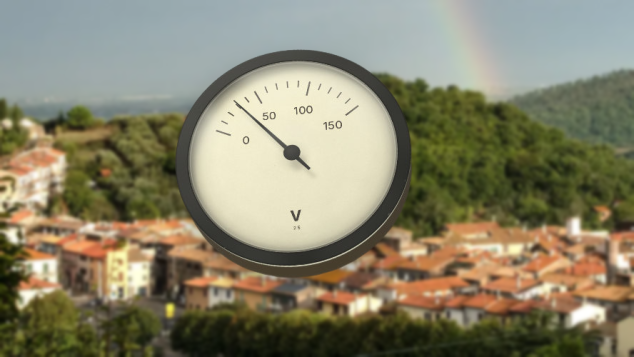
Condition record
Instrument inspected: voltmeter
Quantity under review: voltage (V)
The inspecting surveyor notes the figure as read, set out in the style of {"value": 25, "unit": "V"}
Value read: {"value": 30, "unit": "V"}
